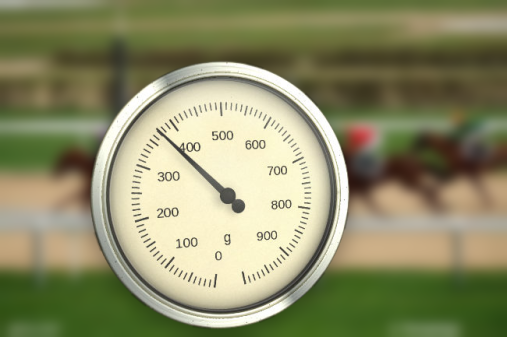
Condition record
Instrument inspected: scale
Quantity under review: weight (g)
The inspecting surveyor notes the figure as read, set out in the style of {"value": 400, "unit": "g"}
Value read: {"value": 370, "unit": "g"}
